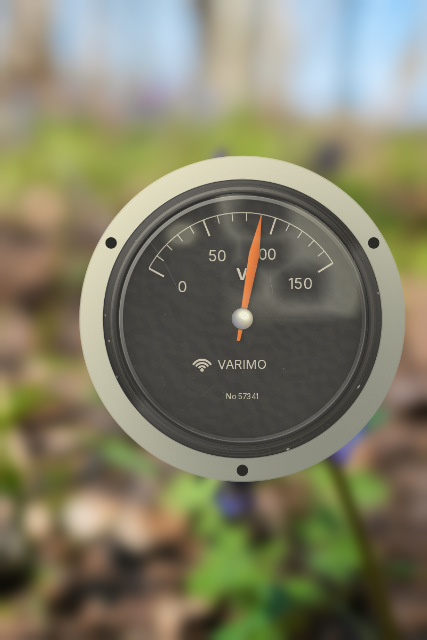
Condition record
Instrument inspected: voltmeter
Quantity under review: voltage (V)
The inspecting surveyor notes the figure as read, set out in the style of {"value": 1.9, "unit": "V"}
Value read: {"value": 90, "unit": "V"}
